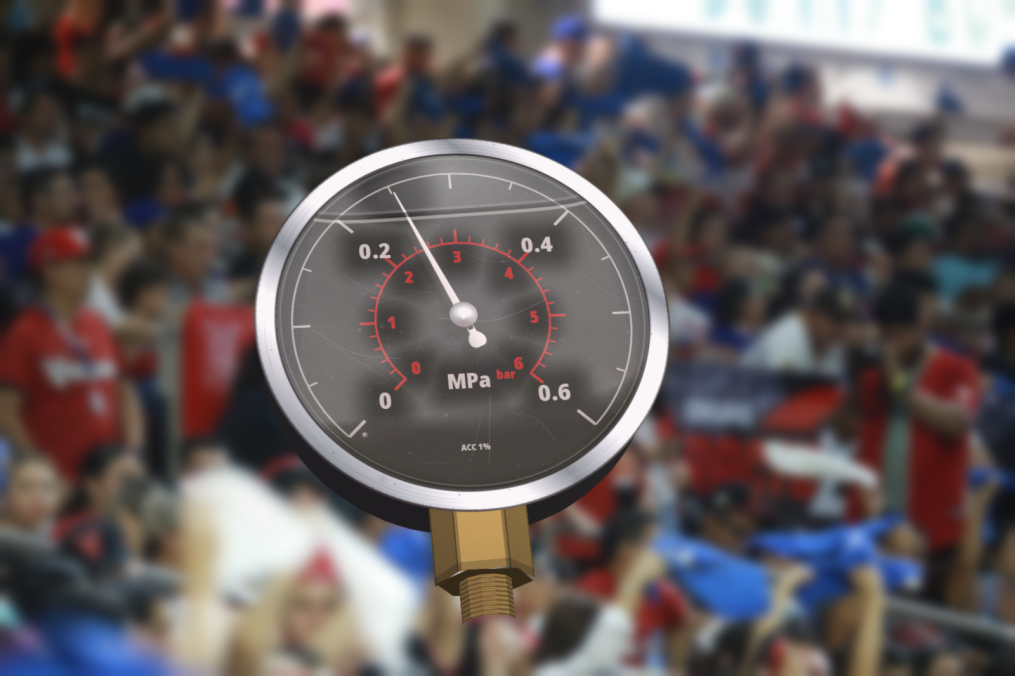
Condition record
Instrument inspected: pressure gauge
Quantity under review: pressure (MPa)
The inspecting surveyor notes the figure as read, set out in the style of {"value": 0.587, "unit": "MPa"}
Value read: {"value": 0.25, "unit": "MPa"}
